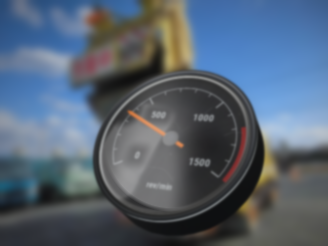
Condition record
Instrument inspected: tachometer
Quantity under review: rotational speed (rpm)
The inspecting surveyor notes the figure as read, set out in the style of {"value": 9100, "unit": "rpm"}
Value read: {"value": 350, "unit": "rpm"}
